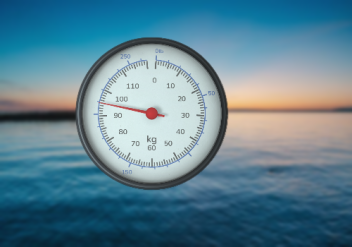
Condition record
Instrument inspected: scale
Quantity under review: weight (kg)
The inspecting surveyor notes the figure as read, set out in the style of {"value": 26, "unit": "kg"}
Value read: {"value": 95, "unit": "kg"}
